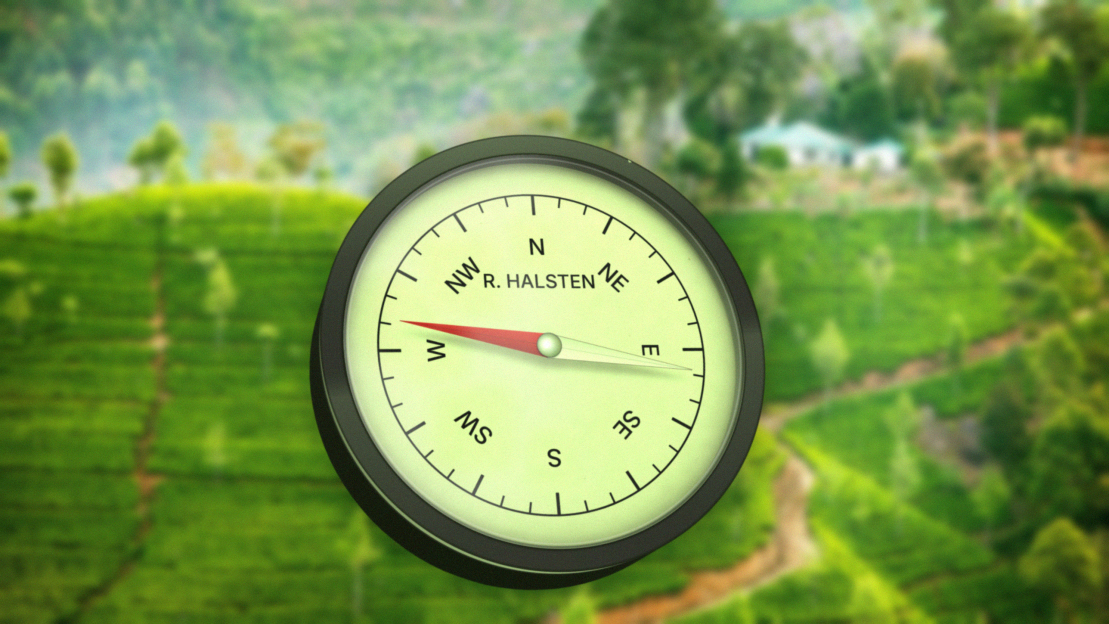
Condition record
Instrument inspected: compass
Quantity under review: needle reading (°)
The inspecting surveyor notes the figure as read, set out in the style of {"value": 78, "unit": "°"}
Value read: {"value": 280, "unit": "°"}
